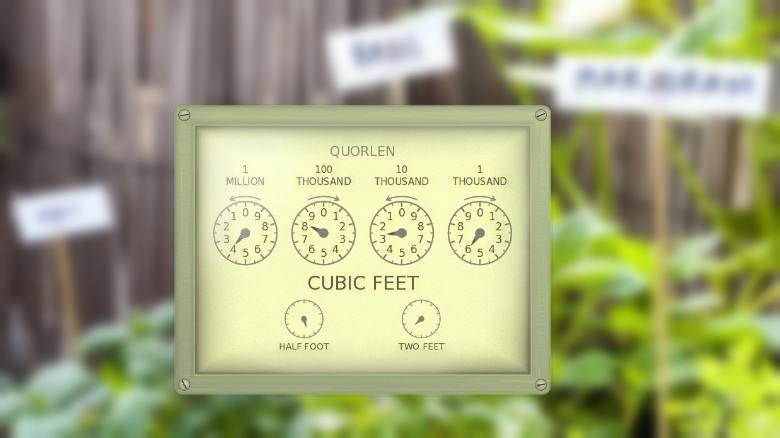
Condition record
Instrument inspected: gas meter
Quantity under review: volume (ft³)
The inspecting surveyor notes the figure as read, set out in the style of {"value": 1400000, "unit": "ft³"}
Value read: {"value": 382600, "unit": "ft³"}
